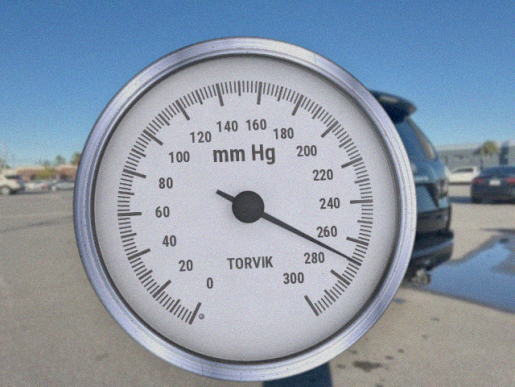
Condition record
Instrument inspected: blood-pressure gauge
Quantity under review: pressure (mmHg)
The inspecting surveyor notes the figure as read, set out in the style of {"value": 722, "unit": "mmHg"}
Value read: {"value": 270, "unit": "mmHg"}
